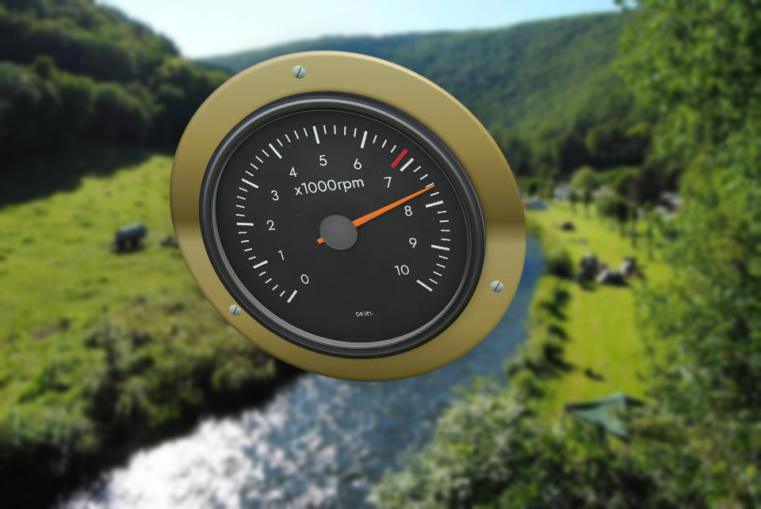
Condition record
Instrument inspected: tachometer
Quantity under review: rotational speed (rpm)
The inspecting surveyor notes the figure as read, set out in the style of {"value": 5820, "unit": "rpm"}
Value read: {"value": 7600, "unit": "rpm"}
